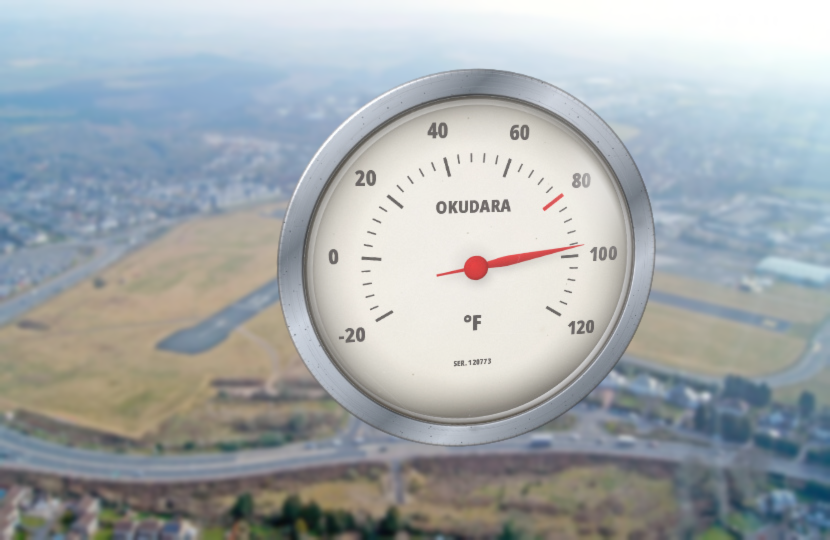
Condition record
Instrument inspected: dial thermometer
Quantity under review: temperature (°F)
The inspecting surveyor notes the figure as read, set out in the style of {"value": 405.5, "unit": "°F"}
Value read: {"value": 96, "unit": "°F"}
